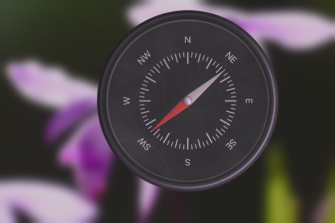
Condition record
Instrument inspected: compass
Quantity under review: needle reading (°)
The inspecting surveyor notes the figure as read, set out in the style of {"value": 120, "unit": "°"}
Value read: {"value": 230, "unit": "°"}
